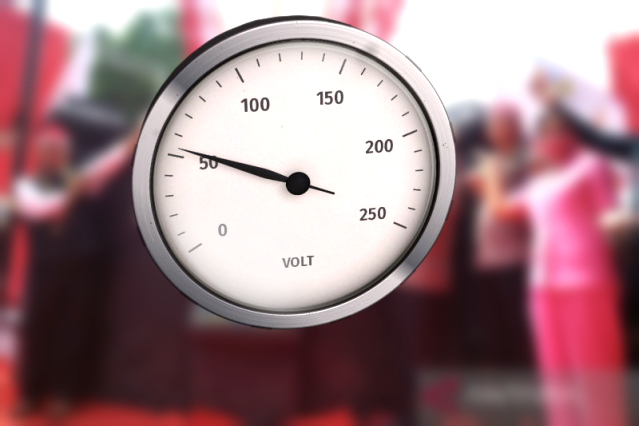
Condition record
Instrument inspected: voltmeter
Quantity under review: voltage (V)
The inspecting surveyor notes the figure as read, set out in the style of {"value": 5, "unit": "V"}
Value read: {"value": 55, "unit": "V"}
